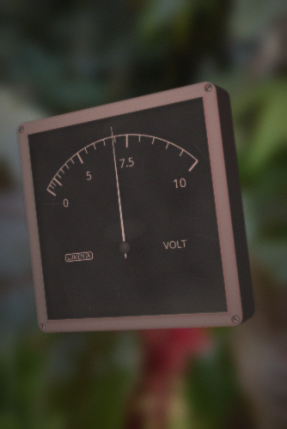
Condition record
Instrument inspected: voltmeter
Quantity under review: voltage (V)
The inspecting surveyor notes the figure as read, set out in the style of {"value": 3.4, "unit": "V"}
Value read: {"value": 7, "unit": "V"}
